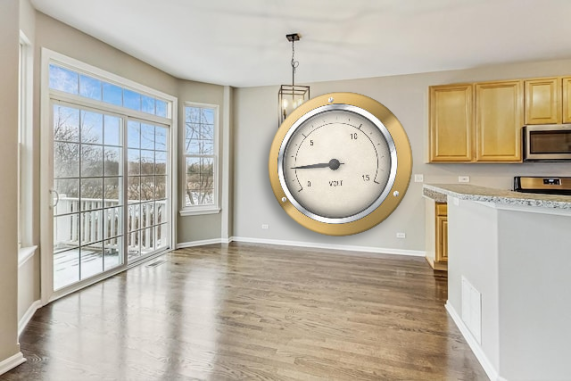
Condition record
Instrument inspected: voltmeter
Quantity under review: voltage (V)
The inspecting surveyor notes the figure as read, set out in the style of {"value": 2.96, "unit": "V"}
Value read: {"value": 2, "unit": "V"}
